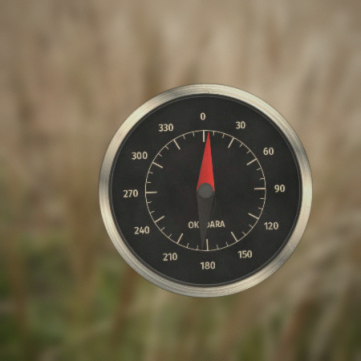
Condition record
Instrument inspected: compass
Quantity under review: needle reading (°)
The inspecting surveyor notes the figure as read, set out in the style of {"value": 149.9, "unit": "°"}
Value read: {"value": 5, "unit": "°"}
